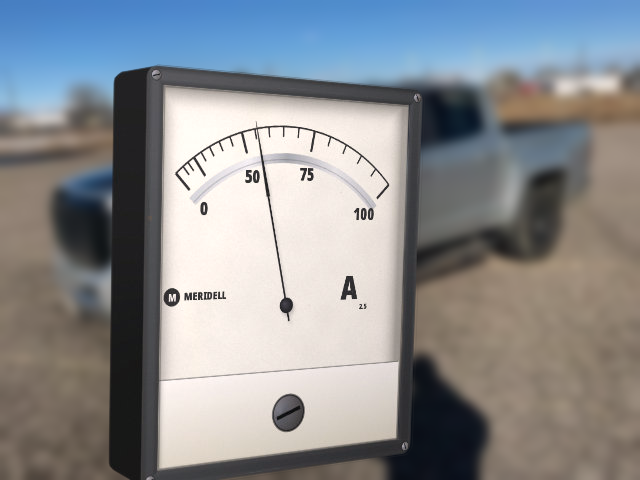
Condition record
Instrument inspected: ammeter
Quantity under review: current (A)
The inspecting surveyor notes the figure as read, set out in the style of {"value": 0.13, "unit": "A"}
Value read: {"value": 55, "unit": "A"}
